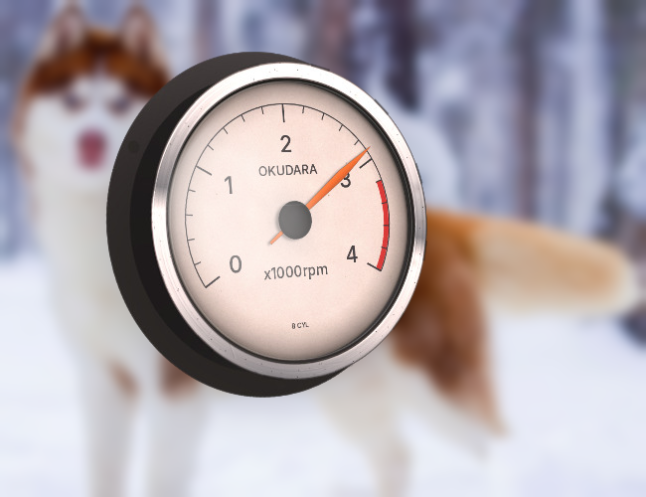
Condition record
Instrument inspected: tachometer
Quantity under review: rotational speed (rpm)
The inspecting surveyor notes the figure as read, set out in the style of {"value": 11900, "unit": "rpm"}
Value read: {"value": 2900, "unit": "rpm"}
